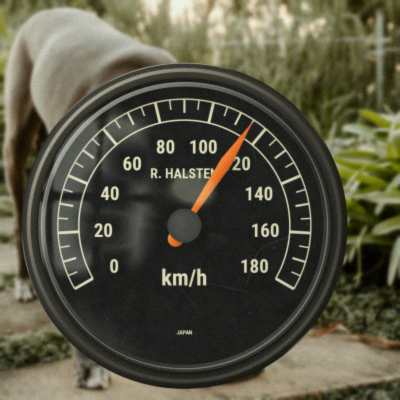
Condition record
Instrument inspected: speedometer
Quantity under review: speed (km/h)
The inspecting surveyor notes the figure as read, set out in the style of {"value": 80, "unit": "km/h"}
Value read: {"value": 115, "unit": "km/h"}
